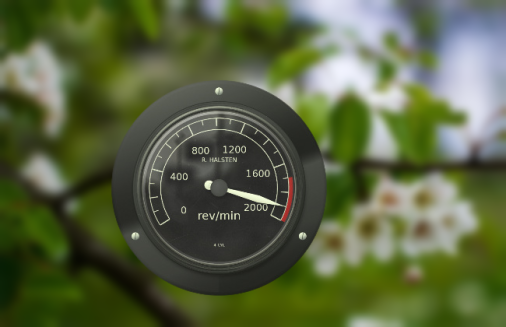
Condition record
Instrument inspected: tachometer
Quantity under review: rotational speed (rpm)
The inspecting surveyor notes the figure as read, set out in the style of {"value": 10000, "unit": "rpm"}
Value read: {"value": 1900, "unit": "rpm"}
